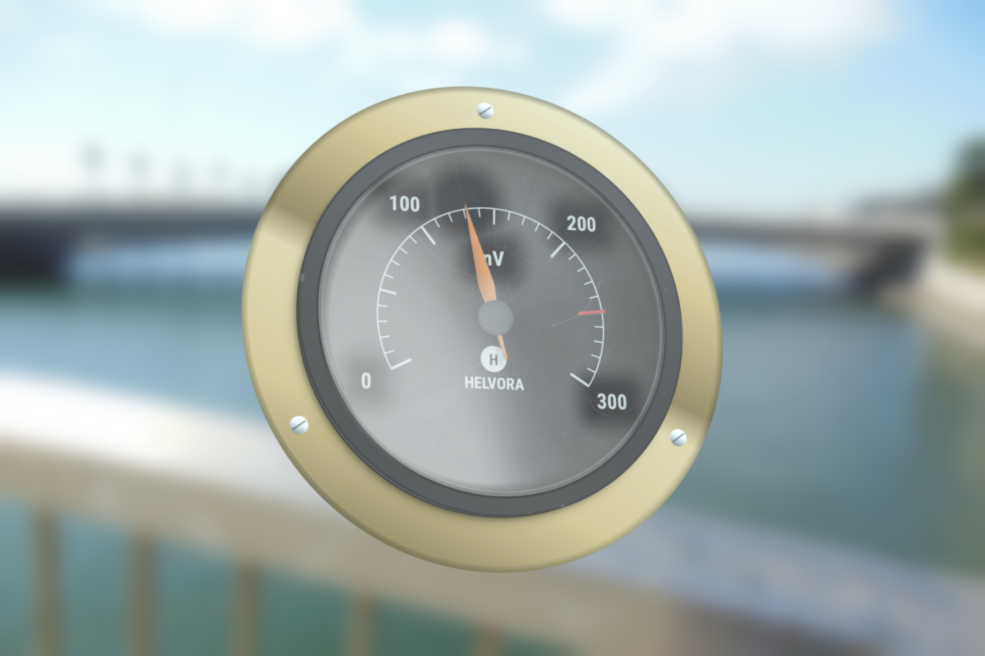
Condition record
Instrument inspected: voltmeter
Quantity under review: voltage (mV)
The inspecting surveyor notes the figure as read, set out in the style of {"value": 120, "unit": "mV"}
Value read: {"value": 130, "unit": "mV"}
